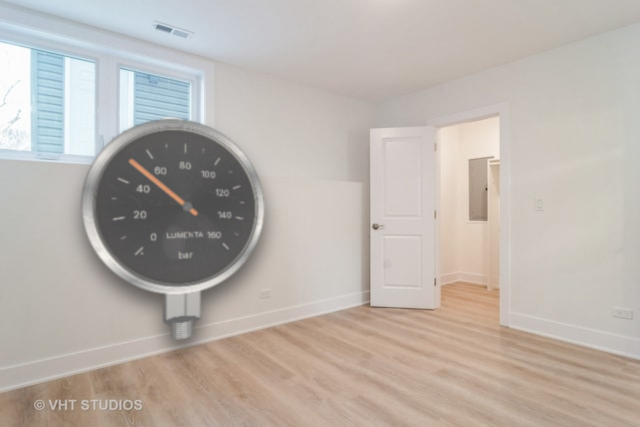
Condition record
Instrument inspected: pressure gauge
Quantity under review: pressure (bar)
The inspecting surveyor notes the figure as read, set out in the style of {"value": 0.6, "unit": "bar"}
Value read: {"value": 50, "unit": "bar"}
